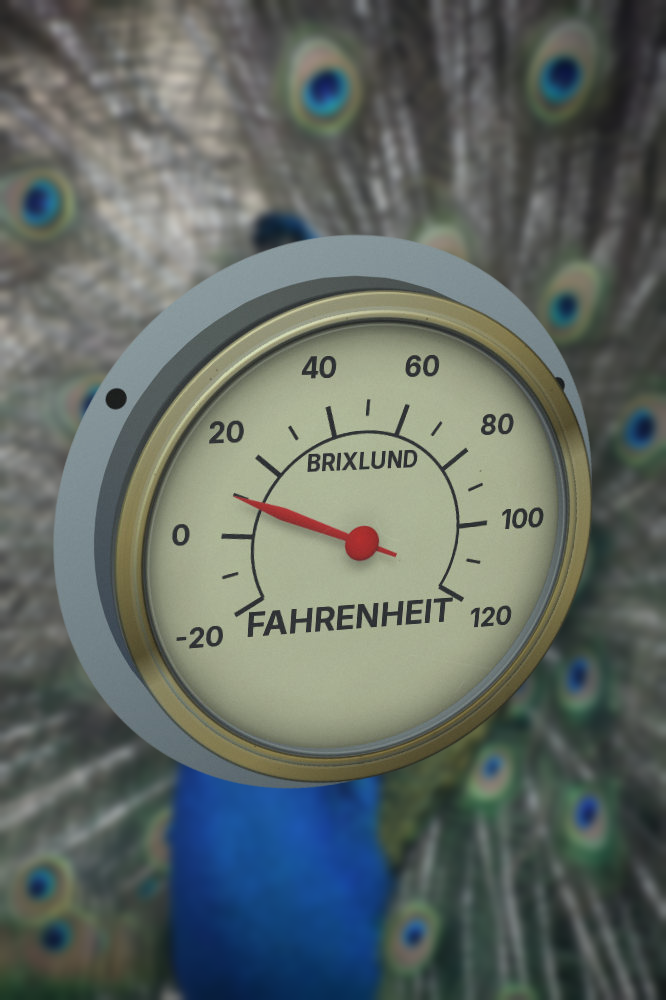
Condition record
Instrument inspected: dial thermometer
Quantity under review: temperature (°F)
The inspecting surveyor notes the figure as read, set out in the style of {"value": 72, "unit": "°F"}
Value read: {"value": 10, "unit": "°F"}
